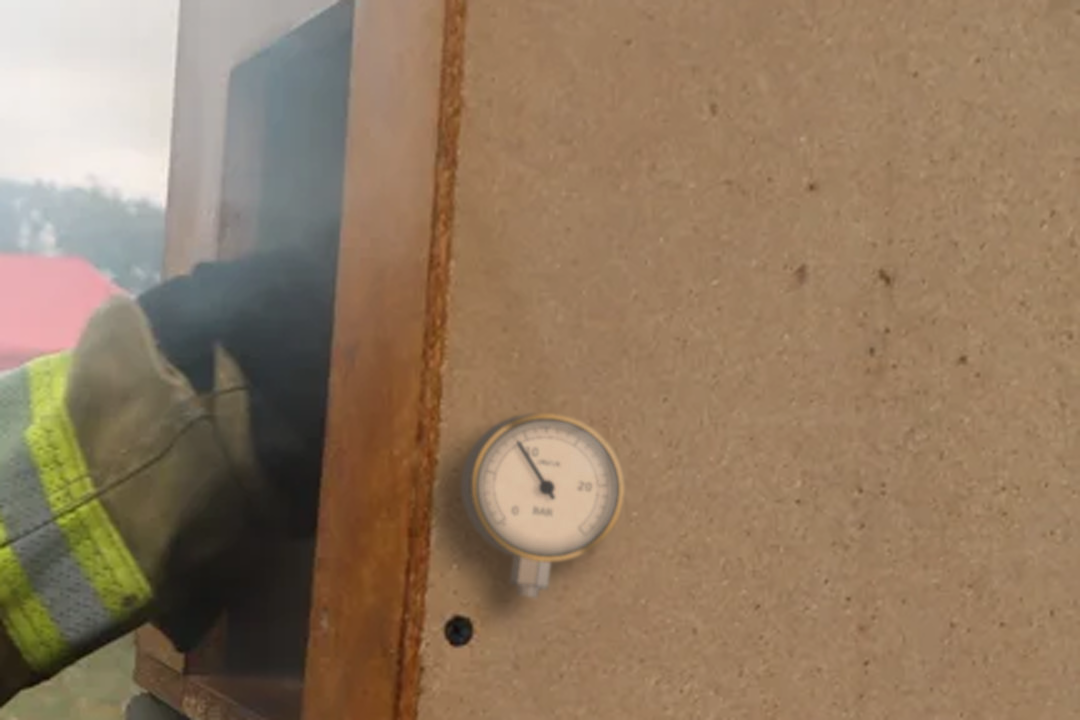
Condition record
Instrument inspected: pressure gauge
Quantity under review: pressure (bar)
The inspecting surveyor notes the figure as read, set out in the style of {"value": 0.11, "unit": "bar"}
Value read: {"value": 9, "unit": "bar"}
